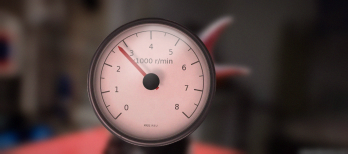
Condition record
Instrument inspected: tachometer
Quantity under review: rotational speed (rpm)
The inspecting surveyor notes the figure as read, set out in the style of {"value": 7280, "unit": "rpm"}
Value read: {"value": 2750, "unit": "rpm"}
